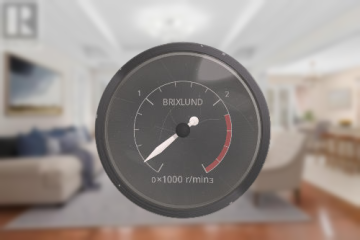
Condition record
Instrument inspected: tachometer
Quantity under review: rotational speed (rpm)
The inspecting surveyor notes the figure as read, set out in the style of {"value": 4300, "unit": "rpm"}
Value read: {"value": 200, "unit": "rpm"}
